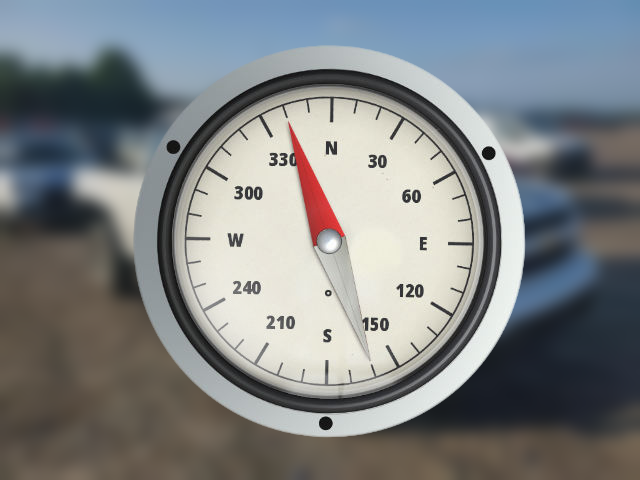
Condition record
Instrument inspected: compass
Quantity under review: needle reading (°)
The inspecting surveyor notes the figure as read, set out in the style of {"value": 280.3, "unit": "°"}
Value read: {"value": 340, "unit": "°"}
